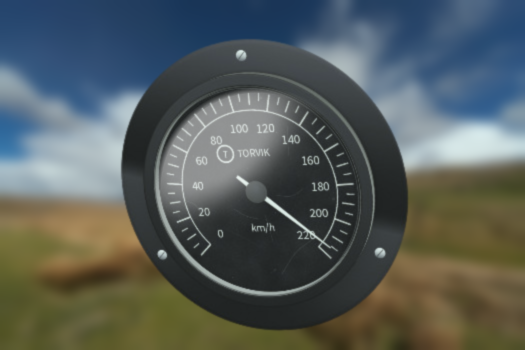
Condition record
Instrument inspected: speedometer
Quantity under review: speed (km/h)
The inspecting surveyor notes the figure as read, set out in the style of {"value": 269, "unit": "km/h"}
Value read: {"value": 215, "unit": "km/h"}
